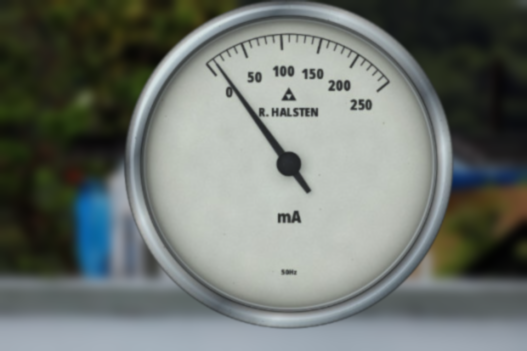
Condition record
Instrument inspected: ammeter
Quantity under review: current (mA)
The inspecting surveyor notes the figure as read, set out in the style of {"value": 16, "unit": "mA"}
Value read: {"value": 10, "unit": "mA"}
